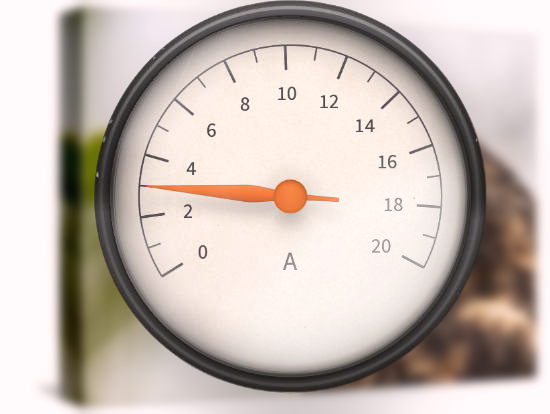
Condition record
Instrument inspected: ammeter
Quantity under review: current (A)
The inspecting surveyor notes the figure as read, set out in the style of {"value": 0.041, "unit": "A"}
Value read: {"value": 3, "unit": "A"}
